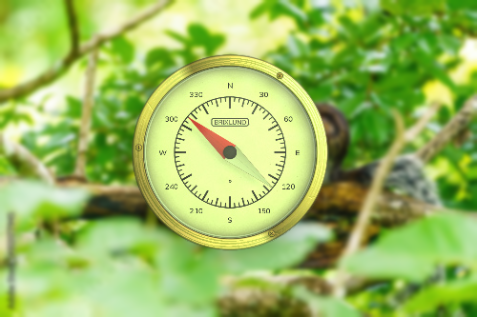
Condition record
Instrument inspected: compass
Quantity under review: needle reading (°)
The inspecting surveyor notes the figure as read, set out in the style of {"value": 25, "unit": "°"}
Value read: {"value": 310, "unit": "°"}
